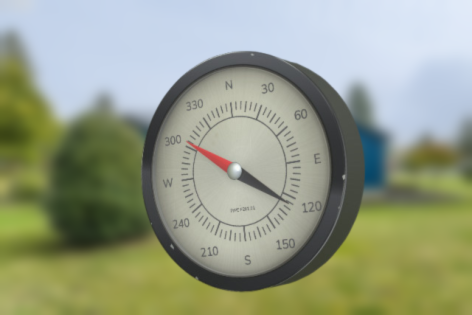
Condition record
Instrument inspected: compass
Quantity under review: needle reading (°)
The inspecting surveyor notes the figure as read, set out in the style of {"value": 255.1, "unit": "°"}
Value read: {"value": 305, "unit": "°"}
